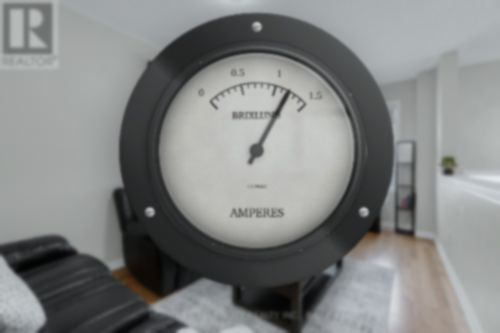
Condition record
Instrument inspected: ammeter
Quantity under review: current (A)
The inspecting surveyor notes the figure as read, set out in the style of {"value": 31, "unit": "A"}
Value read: {"value": 1.2, "unit": "A"}
